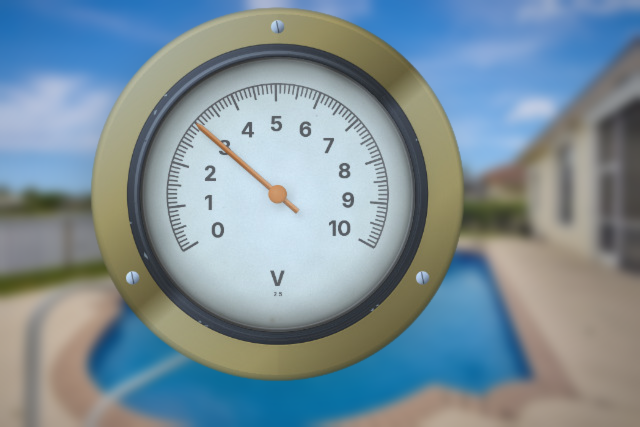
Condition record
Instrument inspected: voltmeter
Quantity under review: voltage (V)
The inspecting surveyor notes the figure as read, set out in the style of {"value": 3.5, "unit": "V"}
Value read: {"value": 3, "unit": "V"}
